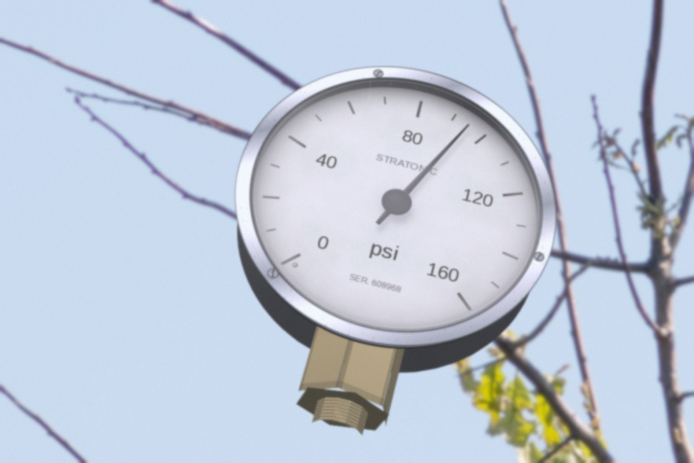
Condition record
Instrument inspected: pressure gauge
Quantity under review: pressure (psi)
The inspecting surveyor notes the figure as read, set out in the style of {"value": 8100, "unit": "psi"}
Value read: {"value": 95, "unit": "psi"}
